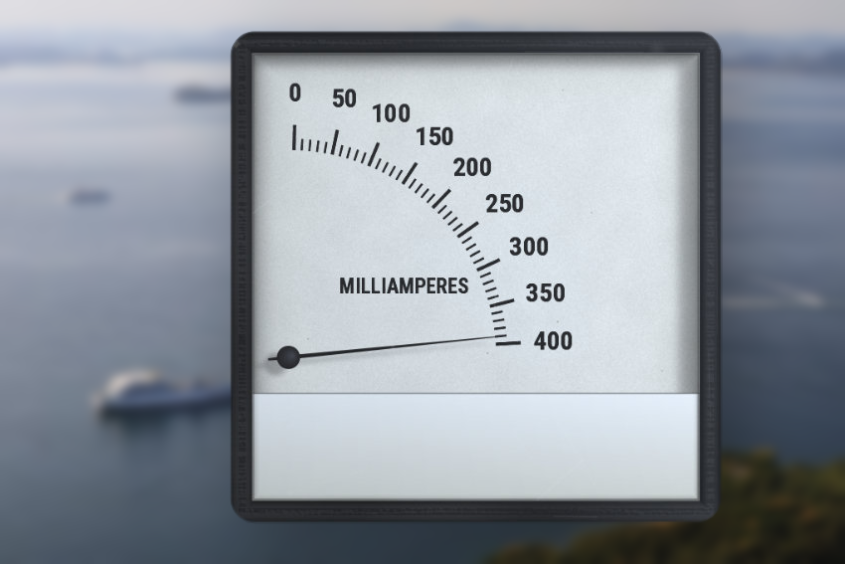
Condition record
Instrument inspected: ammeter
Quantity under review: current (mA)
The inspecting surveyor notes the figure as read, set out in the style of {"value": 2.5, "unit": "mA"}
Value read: {"value": 390, "unit": "mA"}
